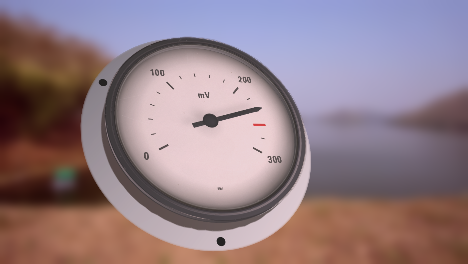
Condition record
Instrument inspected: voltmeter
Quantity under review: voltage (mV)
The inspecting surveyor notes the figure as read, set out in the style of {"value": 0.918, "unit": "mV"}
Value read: {"value": 240, "unit": "mV"}
